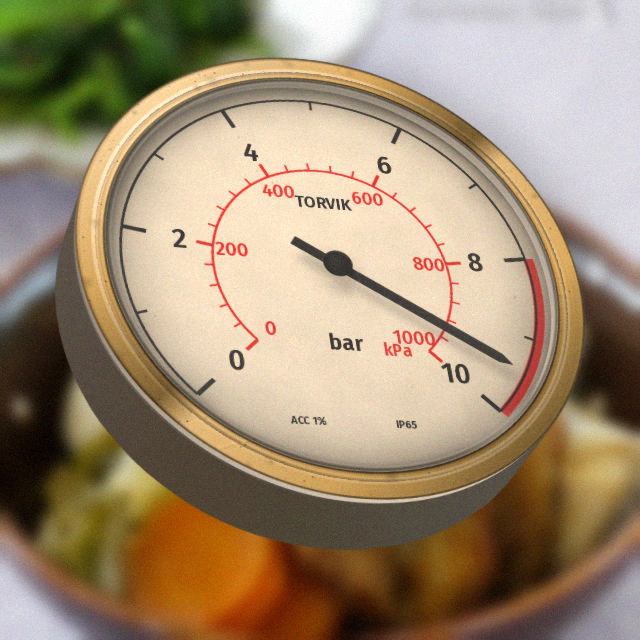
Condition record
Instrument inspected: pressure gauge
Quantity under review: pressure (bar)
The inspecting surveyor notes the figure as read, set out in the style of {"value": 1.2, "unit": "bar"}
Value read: {"value": 9.5, "unit": "bar"}
